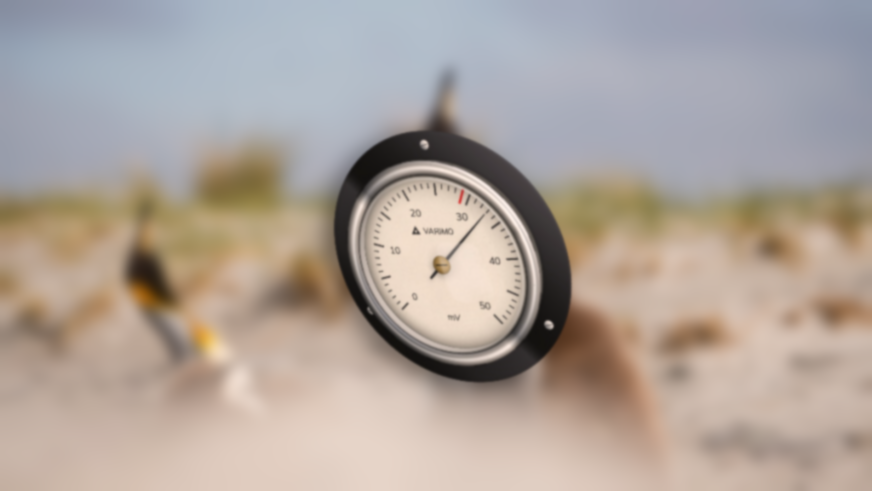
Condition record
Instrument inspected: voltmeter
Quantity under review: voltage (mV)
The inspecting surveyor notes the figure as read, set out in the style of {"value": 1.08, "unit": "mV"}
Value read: {"value": 33, "unit": "mV"}
